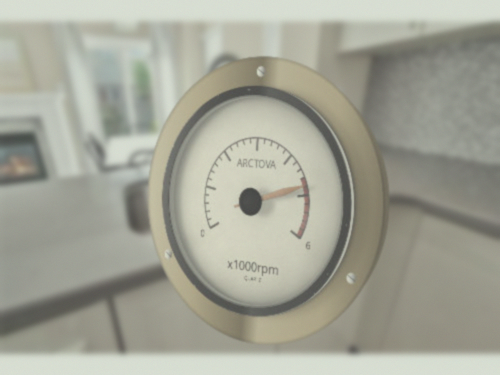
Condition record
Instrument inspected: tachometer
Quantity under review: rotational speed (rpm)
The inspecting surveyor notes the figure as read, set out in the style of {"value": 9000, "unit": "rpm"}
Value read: {"value": 4800, "unit": "rpm"}
